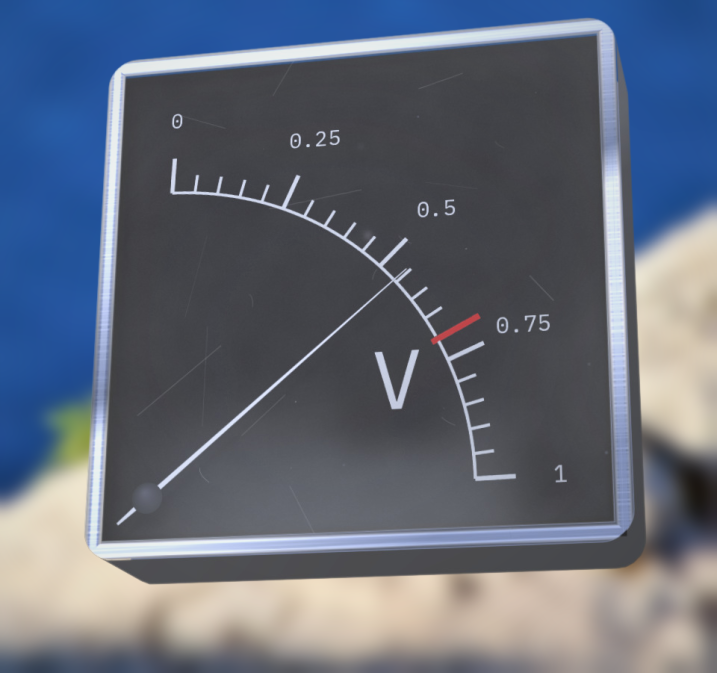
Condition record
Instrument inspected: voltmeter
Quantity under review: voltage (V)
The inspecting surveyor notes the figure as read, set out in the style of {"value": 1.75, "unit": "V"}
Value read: {"value": 0.55, "unit": "V"}
